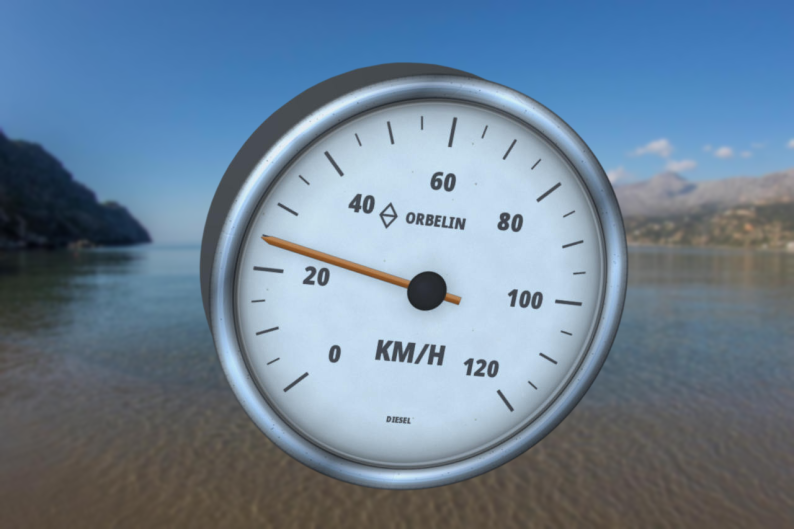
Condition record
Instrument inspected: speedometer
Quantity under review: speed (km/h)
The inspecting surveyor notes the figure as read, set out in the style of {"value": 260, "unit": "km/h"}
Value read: {"value": 25, "unit": "km/h"}
